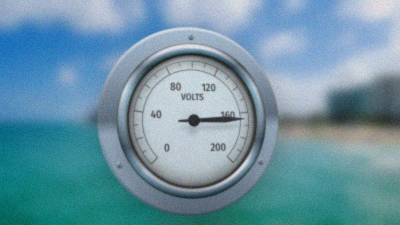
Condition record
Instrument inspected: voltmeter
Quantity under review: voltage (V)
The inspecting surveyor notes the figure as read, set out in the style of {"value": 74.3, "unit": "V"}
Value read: {"value": 165, "unit": "V"}
